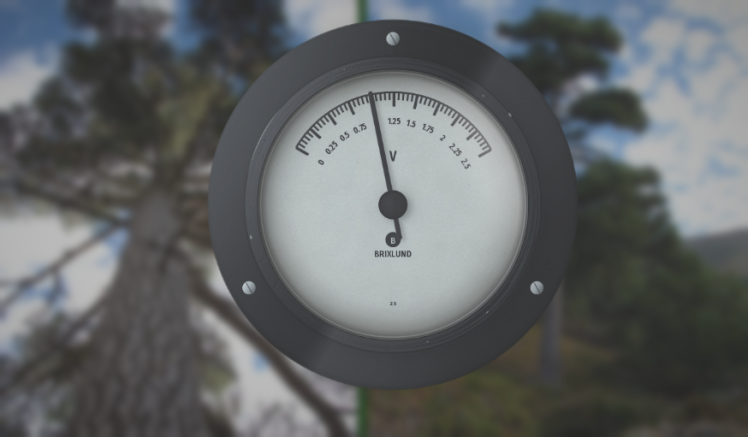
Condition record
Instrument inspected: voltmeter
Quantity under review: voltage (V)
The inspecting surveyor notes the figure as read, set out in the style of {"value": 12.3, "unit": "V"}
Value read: {"value": 1, "unit": "V"}
